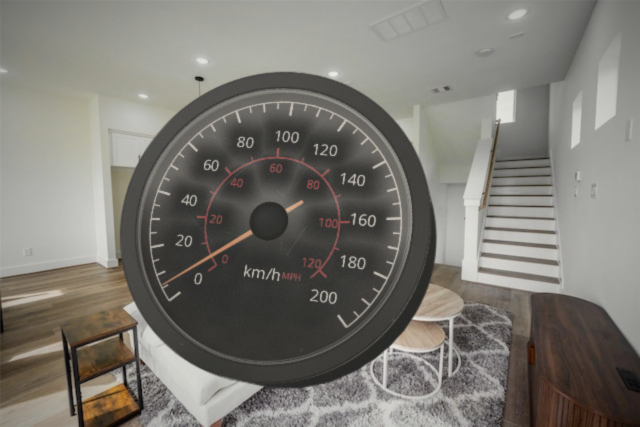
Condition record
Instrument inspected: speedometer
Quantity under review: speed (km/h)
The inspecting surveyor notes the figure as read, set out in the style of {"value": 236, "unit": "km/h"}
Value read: {"value": 5, "unit": "km/h"}
